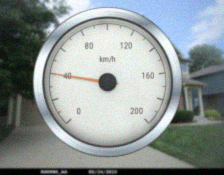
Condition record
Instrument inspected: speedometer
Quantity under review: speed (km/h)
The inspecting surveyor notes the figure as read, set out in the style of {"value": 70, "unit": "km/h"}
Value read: {"value": 40, "unit": "km/h"}
